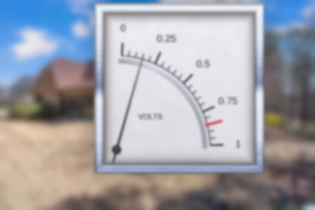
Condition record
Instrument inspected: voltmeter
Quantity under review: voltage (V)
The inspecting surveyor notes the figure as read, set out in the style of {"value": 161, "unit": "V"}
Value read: {"value": 0.15, "unit": "V"}
